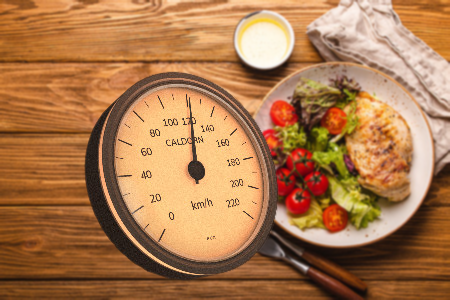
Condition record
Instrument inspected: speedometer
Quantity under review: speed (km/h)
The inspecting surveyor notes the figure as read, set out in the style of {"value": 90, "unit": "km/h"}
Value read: {"value": 120, "unit": "km/h"}
